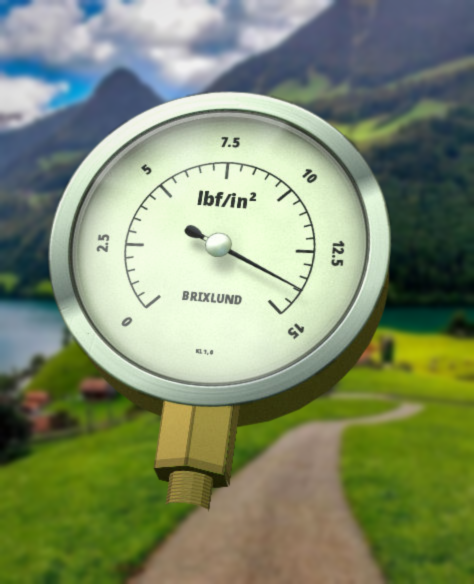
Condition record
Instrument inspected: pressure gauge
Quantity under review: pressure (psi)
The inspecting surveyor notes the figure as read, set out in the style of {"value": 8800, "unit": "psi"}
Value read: {"value": 14, "unit": "psi"}
